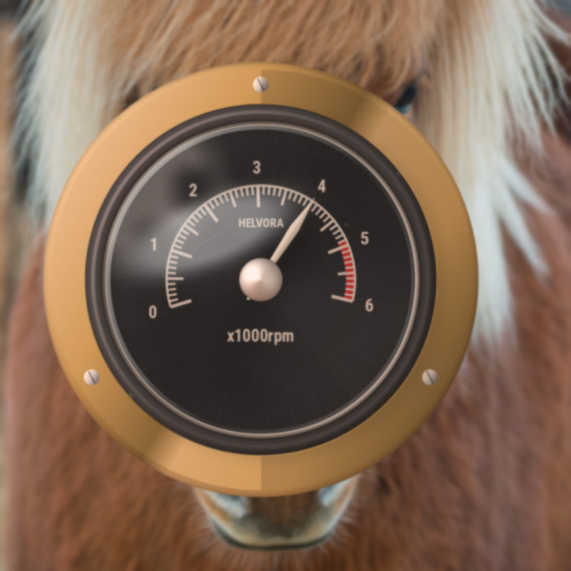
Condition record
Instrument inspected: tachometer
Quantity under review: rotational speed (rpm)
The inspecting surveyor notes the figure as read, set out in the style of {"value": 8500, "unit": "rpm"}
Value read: {"value": 4000, "unit": "rpm"}
